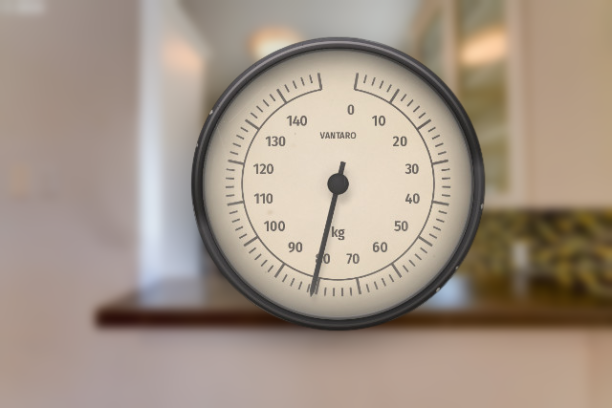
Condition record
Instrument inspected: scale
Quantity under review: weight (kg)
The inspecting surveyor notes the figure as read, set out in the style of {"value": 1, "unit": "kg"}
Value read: {"value": 81, "unit": "kg"}
